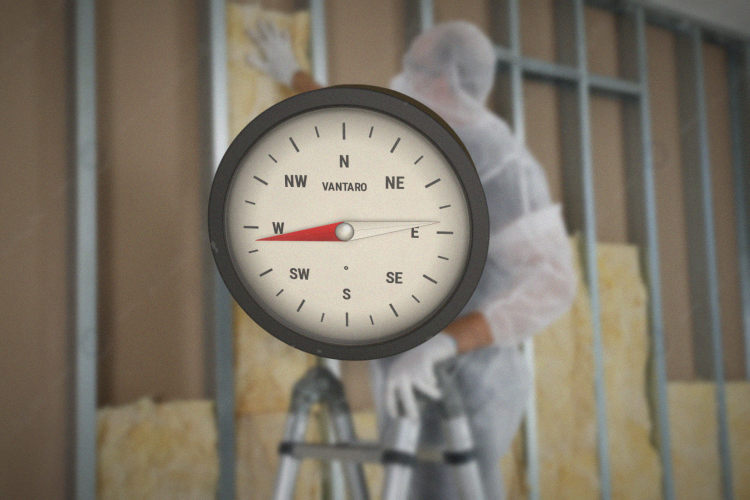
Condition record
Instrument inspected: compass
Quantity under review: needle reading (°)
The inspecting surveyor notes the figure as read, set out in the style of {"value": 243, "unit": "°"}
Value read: {"value": 262.5, "unit": "°"}
